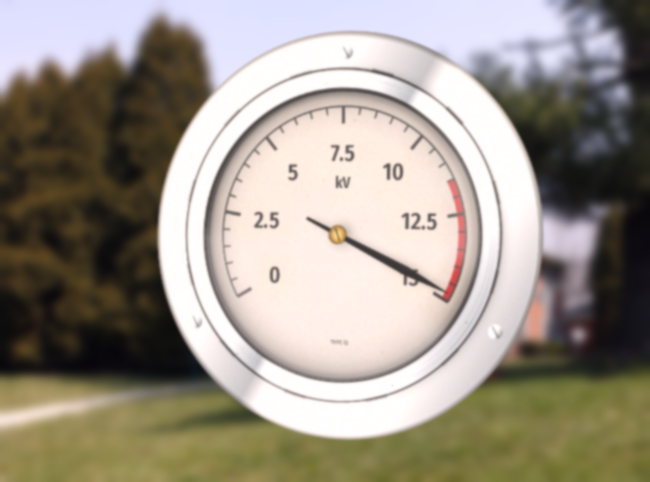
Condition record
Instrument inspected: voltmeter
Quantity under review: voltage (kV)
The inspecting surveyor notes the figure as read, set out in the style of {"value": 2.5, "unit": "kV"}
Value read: {"value": 14.75, "unit": "kV"}
